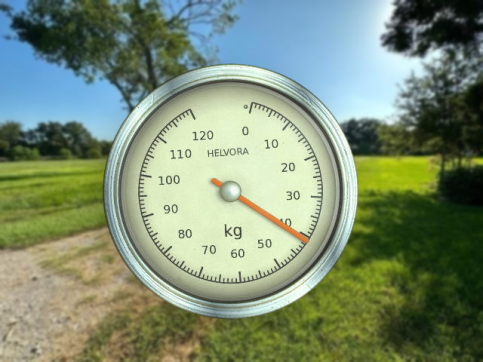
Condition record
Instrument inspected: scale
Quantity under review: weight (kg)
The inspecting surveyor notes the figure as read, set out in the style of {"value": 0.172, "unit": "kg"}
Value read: {"value": 41, "unit": "kg"}
